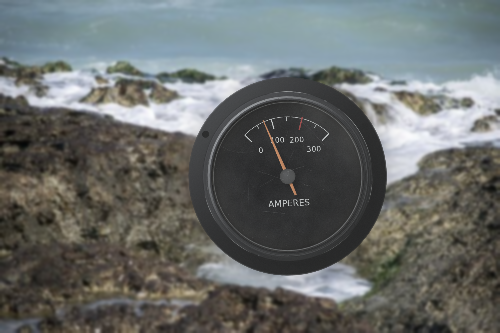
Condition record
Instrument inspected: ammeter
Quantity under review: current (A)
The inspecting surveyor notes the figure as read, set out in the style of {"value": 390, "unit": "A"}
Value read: {"value": 75, "unit": "A"}
